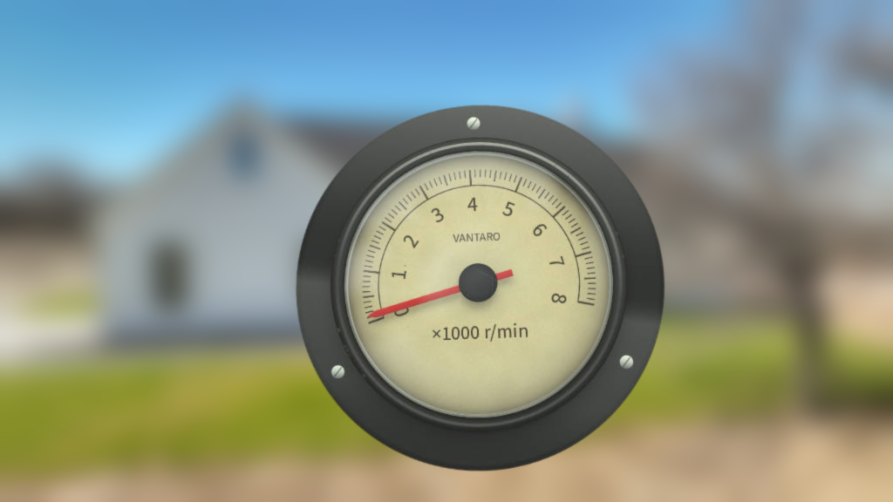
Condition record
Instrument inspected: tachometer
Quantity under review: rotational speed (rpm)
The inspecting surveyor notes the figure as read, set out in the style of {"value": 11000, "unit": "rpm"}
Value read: {"value": 100, "unit": "rpm"}
